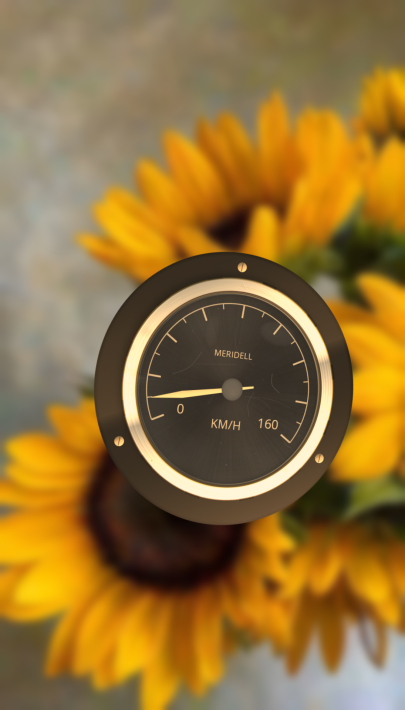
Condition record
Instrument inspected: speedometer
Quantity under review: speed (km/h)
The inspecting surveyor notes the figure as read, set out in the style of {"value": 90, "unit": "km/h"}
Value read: {"value": 10, "unit": "km/h"}
